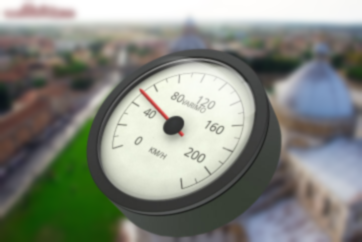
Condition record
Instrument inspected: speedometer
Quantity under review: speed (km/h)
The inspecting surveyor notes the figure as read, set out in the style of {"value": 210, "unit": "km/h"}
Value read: {"value": 50, "unit": "km/h"}
